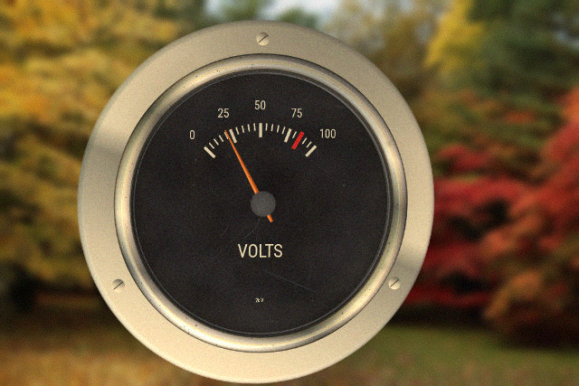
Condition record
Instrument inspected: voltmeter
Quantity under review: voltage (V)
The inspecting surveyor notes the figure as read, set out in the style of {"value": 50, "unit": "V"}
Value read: {"value": 20, "unit": "V"}
